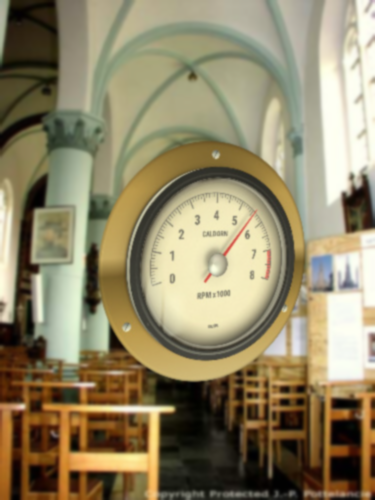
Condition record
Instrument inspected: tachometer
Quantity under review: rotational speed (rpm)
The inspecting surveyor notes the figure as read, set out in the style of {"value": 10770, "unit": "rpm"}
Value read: {"value": 5500, "unit": "rpm"}
